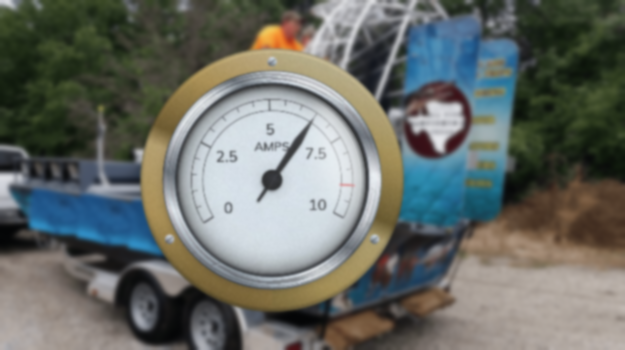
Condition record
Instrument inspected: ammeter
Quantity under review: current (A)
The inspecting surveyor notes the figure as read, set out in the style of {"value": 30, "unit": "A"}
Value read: {"value": 6.5, "unit": "A"}
